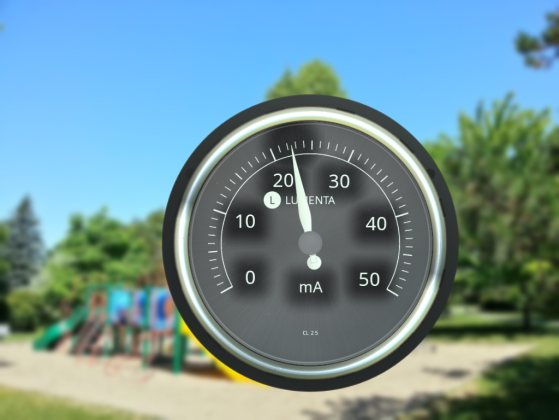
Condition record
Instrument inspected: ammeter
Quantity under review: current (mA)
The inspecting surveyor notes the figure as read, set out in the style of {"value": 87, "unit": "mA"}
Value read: {"value": 22.5, "unit": "mA"}
